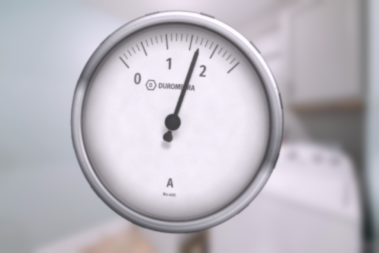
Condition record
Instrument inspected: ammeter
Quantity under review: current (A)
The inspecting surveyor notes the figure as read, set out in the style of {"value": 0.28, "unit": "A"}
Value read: {"value": 1.7, "unit": "A"}
